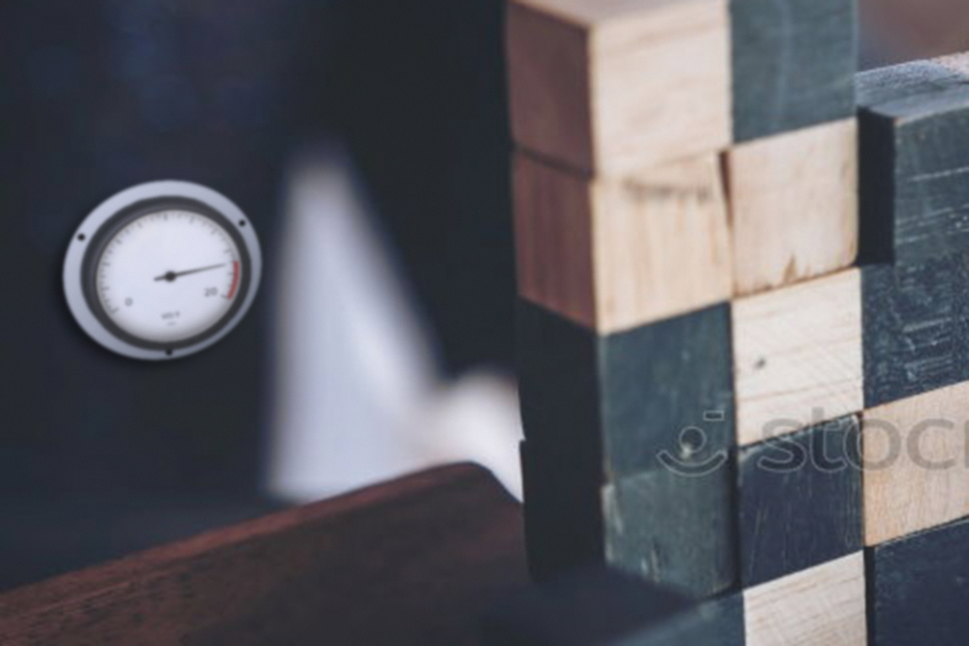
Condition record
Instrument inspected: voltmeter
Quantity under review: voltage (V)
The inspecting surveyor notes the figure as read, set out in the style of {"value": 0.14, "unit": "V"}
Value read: {"value": 17, "unit": "V"}
